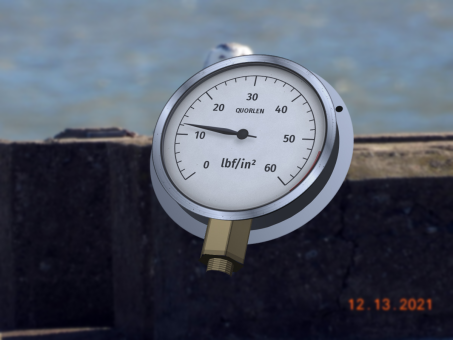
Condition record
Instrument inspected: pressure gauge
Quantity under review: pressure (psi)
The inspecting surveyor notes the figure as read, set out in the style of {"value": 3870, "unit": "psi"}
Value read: {"value": 12, "unit": "psi"}
